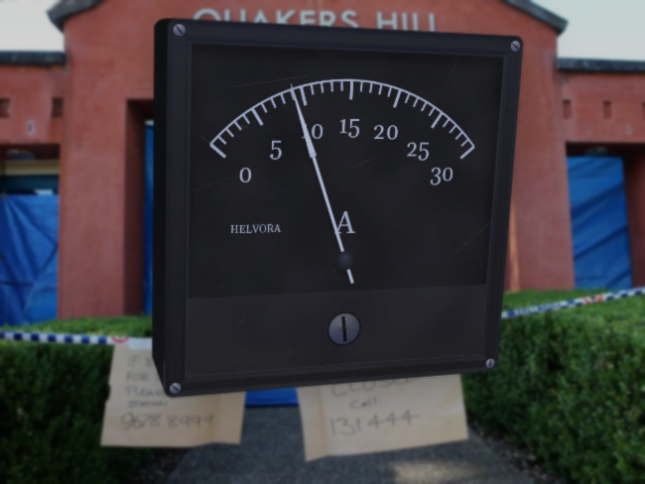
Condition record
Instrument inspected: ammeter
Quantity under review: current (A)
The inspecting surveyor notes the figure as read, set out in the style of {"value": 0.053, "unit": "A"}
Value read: {"value": 9, "unit": "A"}
